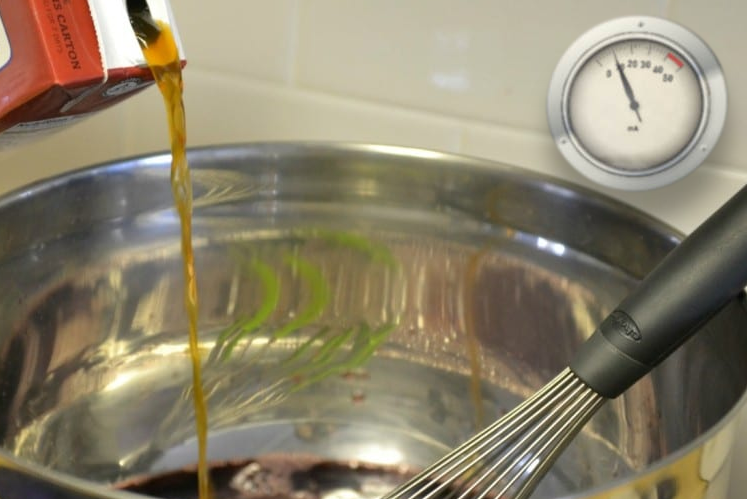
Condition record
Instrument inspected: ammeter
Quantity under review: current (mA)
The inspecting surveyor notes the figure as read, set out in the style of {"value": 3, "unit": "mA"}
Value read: {"value": 10, "unit": "mA"}
